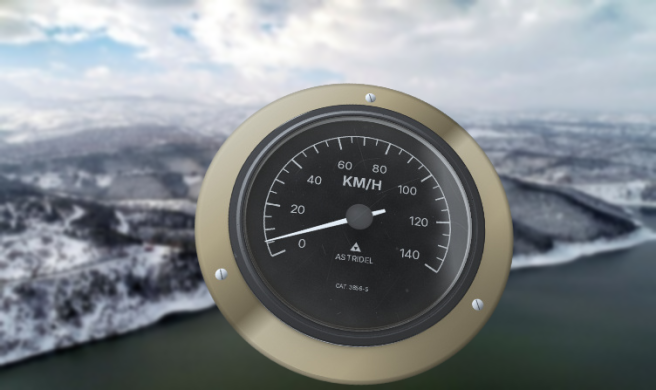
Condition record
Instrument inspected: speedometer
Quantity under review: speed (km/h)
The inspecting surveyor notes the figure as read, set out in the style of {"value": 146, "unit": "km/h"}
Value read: {"value": 5, "unit": "km/h"}
